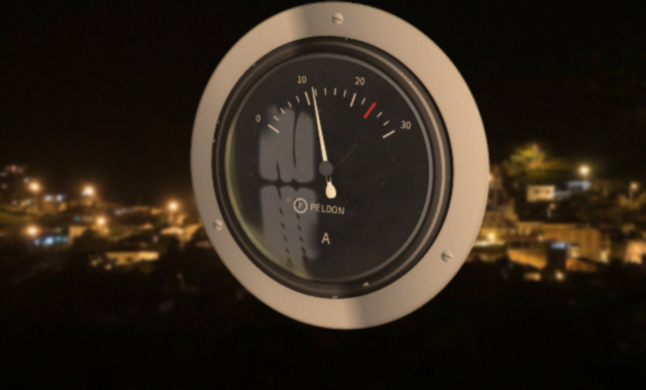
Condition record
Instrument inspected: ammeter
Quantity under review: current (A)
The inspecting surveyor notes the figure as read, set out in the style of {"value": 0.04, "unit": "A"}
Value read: {"value": 12, "unit": "A"}
